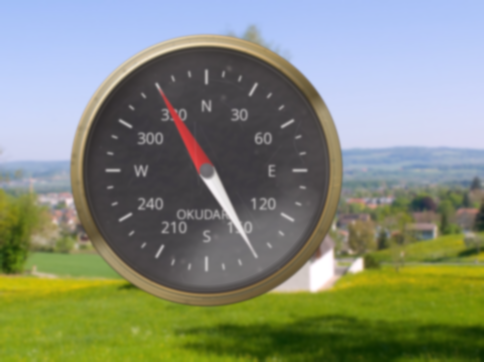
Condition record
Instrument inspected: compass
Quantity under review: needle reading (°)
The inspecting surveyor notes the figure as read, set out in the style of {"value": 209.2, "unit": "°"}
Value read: {"value": 330, "unit": "°"}
